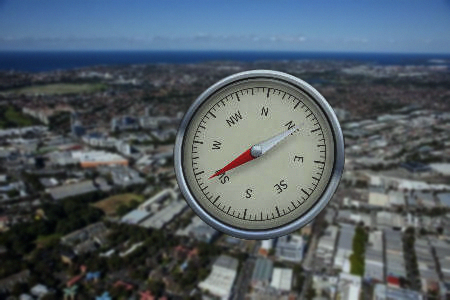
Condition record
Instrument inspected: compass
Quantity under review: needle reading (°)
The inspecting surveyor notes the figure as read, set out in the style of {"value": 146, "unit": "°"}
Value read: {"value": 230, "unit": "°"}
